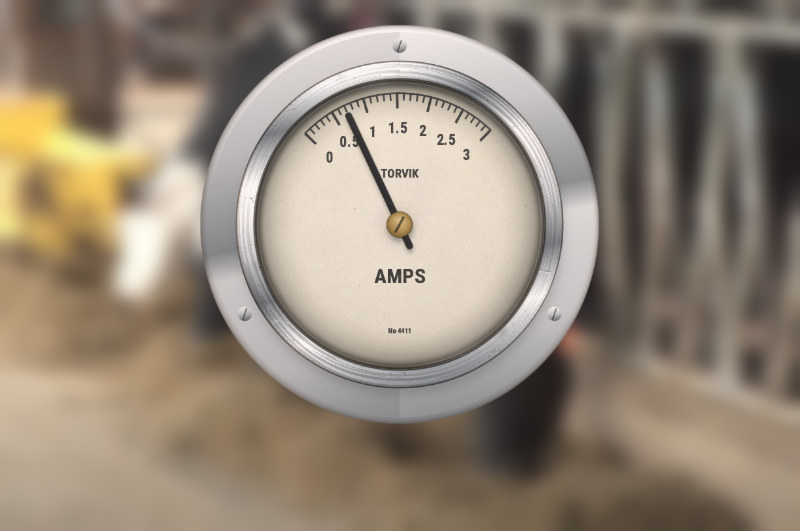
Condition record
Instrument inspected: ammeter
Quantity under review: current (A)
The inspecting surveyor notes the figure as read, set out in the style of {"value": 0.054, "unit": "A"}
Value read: {"value": 0.7, "unit": "A"}
